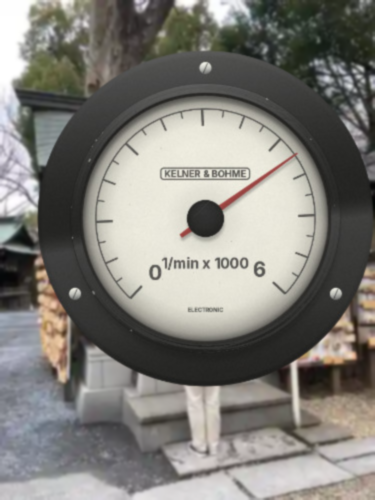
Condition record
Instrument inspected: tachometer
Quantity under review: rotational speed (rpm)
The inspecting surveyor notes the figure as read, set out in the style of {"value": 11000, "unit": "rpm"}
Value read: {"value": 4250, "unit": "rpm"}
